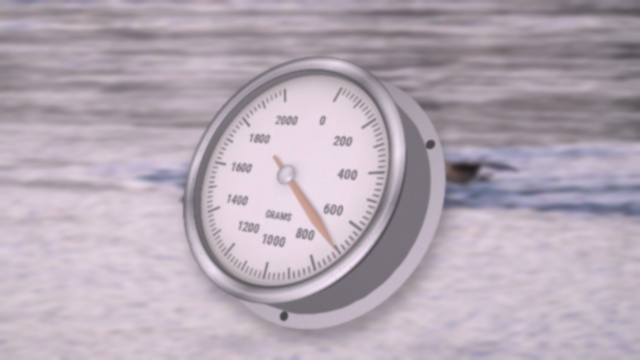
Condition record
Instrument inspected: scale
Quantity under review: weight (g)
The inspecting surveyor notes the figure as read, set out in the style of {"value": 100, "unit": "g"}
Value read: {"value": 700, "unit": "g"}
